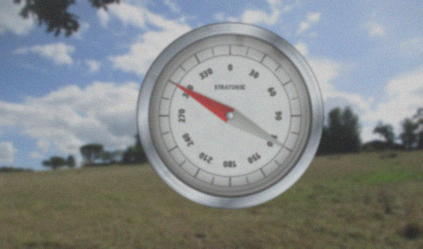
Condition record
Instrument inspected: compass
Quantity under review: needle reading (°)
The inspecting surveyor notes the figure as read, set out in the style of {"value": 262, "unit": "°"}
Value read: {"value": 300, "unit": "°"}
